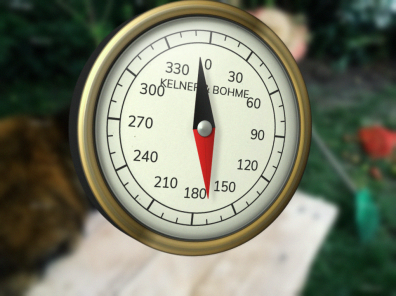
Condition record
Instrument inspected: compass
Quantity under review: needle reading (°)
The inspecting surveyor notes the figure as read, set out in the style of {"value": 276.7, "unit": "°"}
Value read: {"value": 170, "unit": "°"}
